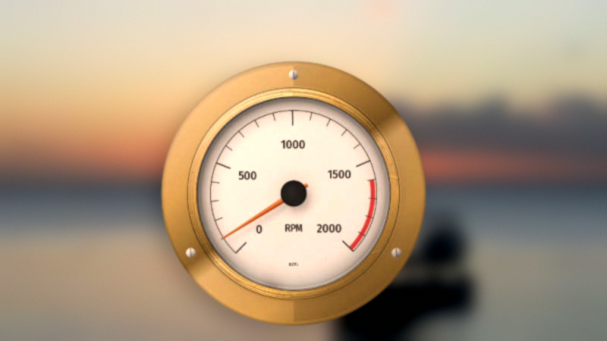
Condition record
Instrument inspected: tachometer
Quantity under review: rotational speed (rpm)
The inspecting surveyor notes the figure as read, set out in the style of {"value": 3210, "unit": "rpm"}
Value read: {"value": 100, "unit": "rpm"}
